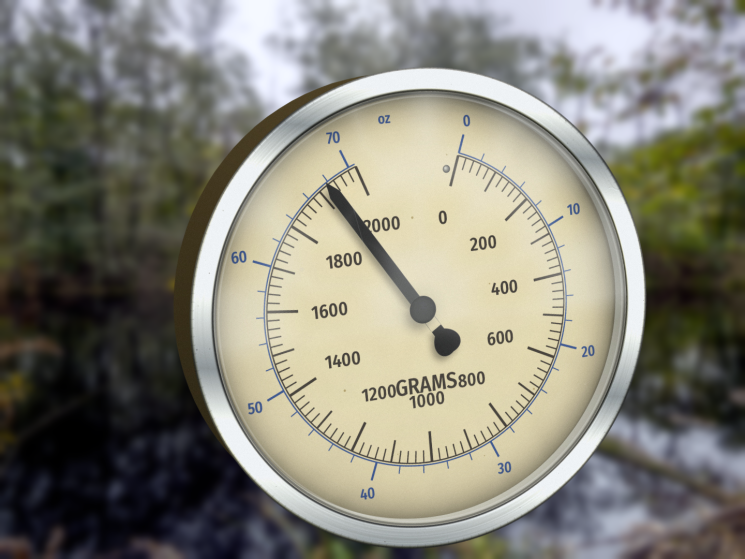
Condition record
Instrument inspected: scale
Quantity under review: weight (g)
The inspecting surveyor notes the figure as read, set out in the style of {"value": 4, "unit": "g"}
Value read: {"value": 1920, "unit": "g"}
